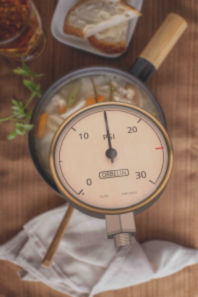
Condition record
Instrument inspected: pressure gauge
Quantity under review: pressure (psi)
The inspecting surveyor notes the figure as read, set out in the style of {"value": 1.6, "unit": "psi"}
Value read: {"value": 15, "unit": "psi"}
